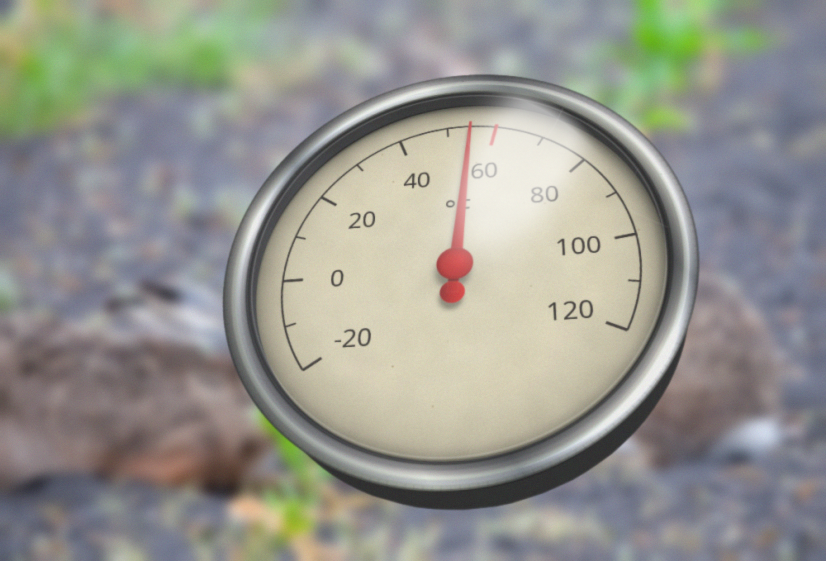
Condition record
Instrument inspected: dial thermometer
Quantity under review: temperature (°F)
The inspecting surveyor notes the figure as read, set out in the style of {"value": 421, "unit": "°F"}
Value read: {"value": 55, "unit": "°F"}
